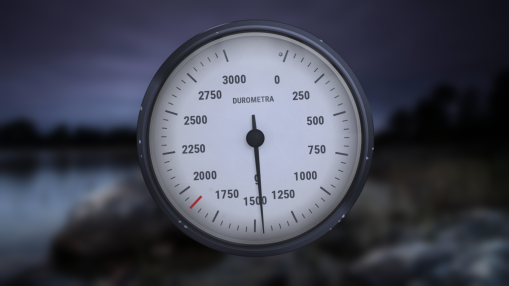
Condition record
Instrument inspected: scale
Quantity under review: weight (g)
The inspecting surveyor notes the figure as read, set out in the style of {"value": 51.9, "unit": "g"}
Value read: {"value": 1450, "unit": "g"}
